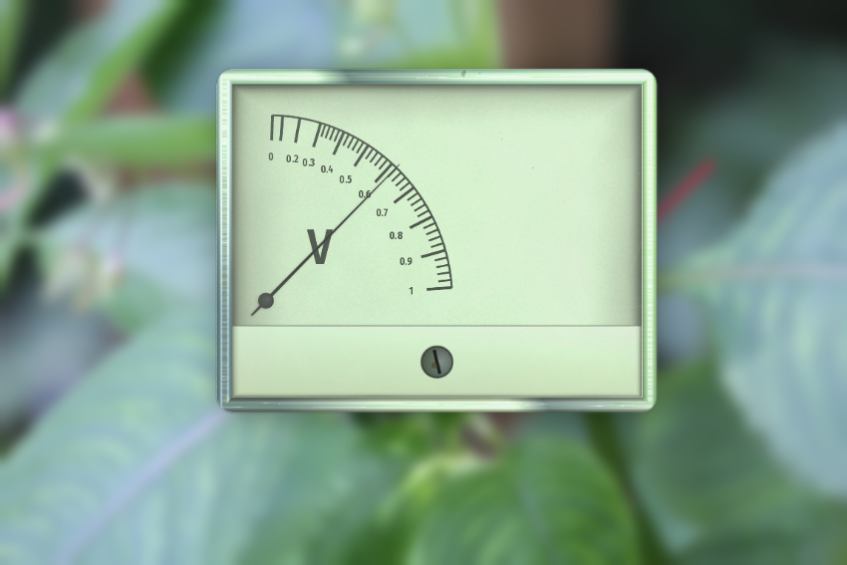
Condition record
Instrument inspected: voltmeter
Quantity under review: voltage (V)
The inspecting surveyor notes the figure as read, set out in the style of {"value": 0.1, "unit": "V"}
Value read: {"value": 0.62, "unit": "V"}
